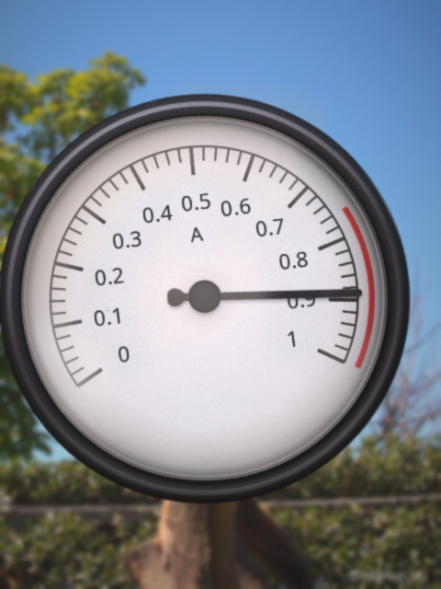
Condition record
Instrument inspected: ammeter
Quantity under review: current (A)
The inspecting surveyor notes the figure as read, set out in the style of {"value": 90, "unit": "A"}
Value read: {"value": 0.89, "unit": "A"}
